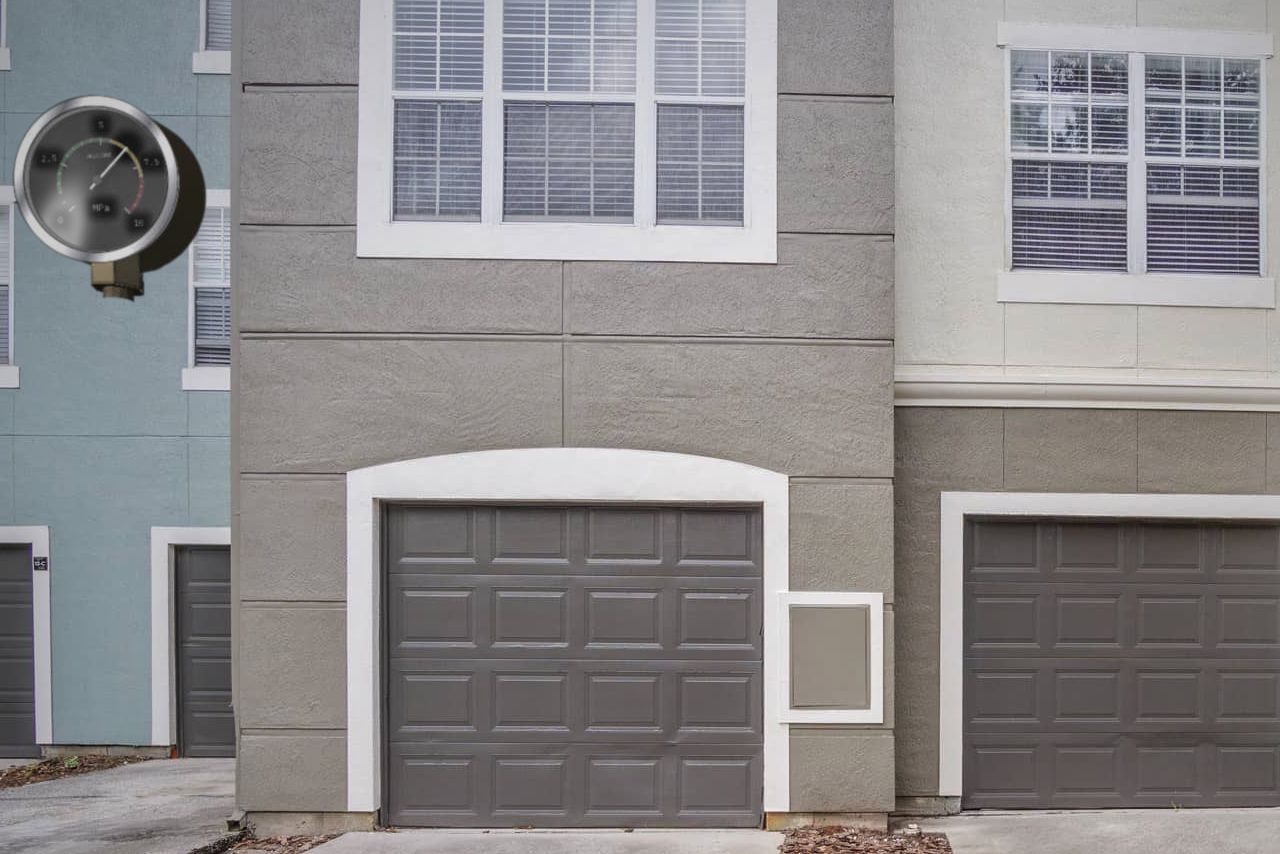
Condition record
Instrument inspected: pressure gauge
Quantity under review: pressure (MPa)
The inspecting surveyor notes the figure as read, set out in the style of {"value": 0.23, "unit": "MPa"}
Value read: {"value": 6.5, "unit": "MPa"}
